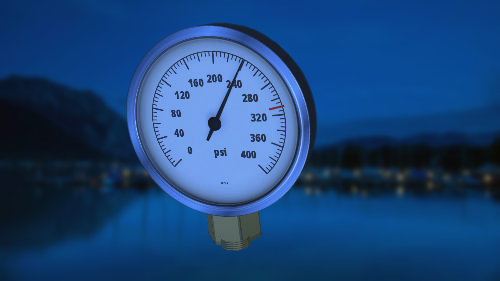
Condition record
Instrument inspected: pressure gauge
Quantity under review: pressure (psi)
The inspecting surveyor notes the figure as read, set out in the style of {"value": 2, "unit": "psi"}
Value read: {"value": 240, "unit": "psi"}
